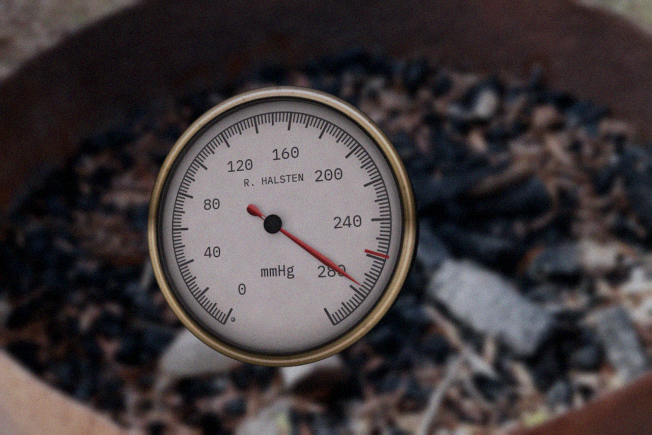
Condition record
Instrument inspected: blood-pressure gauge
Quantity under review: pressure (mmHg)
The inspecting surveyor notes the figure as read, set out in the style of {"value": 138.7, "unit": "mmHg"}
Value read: {"value": 276, "unit": "mmHg"}
